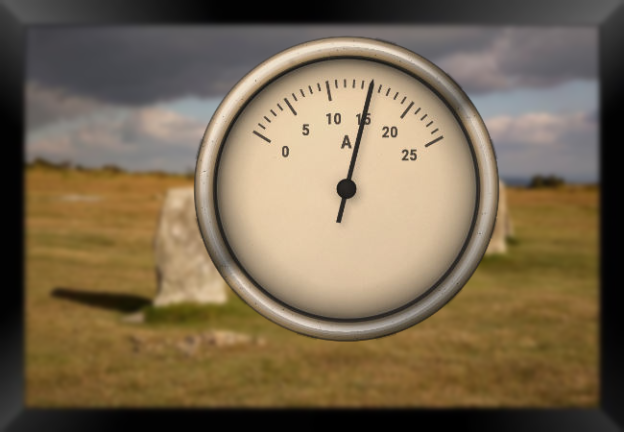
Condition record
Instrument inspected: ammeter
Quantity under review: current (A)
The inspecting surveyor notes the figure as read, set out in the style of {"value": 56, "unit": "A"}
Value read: {"value": 15, "unit": "A"}
